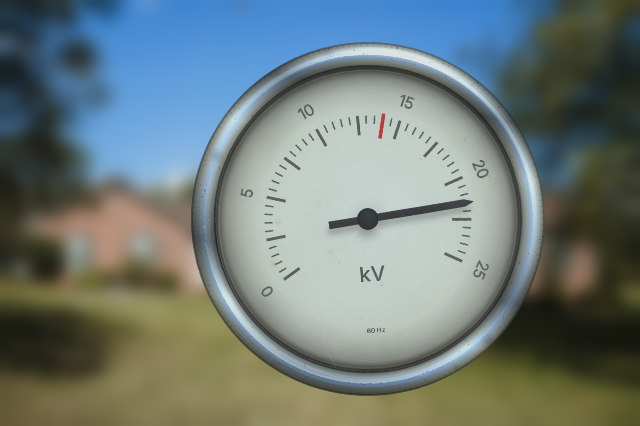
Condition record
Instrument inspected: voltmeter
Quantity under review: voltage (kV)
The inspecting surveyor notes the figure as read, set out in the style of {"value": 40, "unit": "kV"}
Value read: {"value": 21.5, "unit": "kV"}
